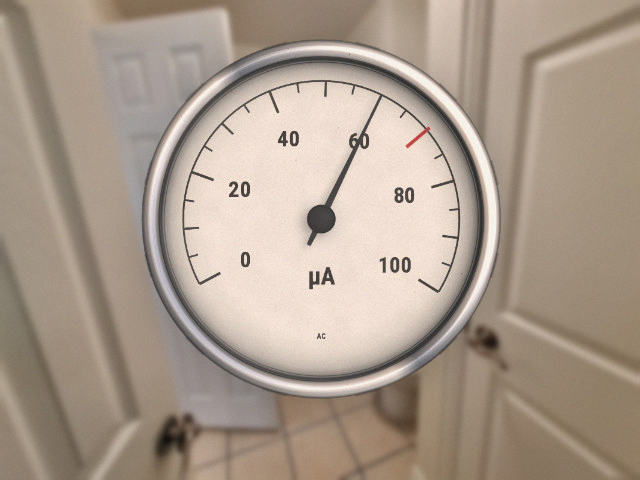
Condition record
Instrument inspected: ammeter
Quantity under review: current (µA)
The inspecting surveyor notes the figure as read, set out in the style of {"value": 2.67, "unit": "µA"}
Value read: {"value": 60, "unit": "µA"}
